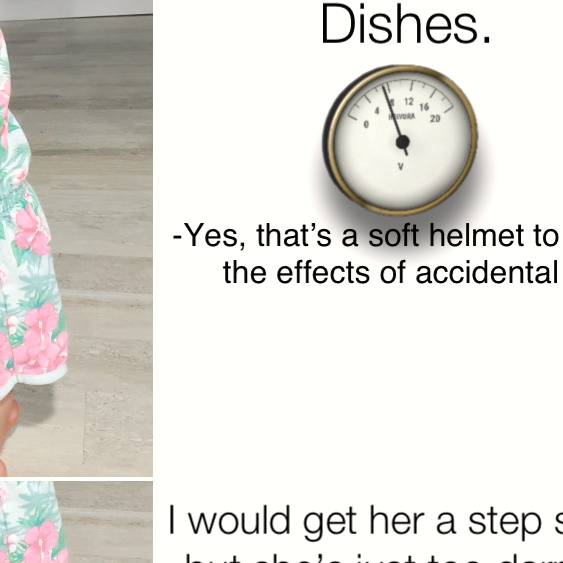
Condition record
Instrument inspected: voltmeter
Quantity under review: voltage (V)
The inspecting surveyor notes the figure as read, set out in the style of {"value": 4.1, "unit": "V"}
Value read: {"value": 7, "unit": "V"}
